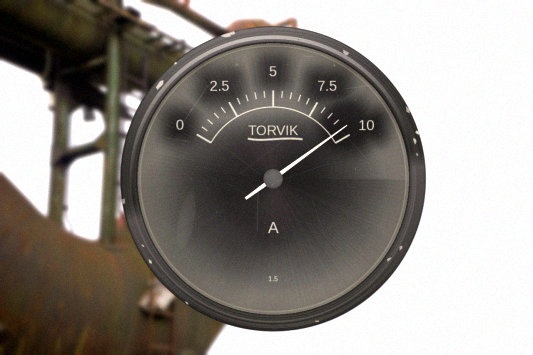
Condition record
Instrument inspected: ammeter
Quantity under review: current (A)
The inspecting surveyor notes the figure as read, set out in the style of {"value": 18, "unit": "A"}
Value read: {"value": 9.5, "unit": "A"}
